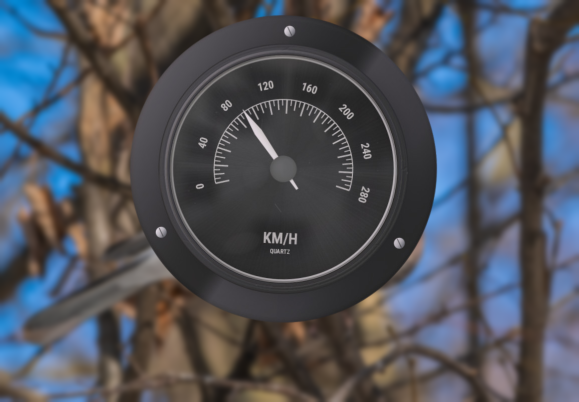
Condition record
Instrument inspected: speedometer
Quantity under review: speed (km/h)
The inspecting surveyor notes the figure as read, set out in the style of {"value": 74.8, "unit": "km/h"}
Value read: {"value": 90, "unit": "km/h"}
